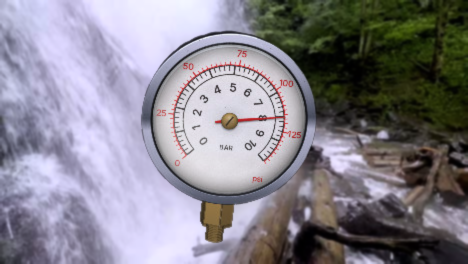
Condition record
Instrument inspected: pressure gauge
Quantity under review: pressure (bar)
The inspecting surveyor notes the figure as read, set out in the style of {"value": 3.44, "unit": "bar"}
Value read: {"value": 8, "unit": "bar"}
